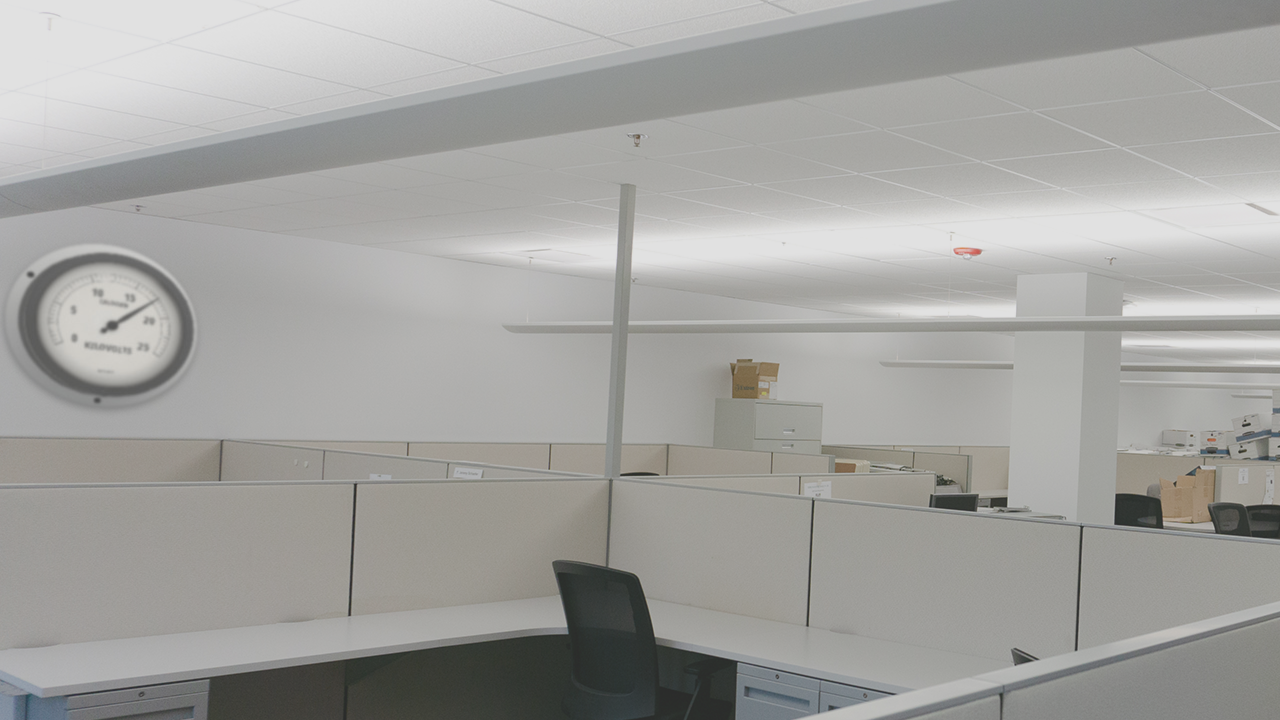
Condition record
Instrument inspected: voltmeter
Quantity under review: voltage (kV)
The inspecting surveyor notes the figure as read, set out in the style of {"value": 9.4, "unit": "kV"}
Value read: {"value": 17.5, "unit": "kV"}
